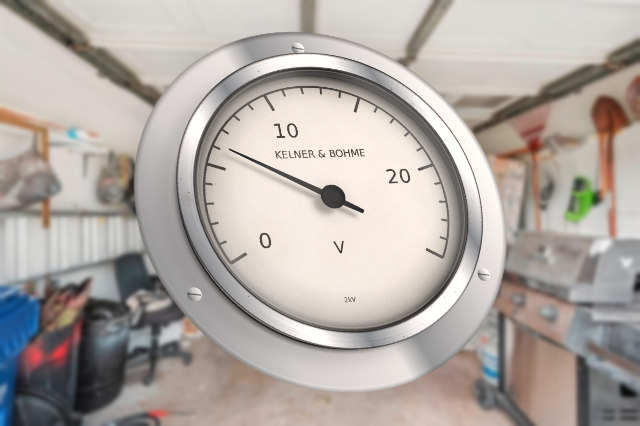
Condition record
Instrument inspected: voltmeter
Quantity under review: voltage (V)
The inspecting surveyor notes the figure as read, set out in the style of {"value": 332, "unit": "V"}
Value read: {"value": 6, "unit": "V"}
